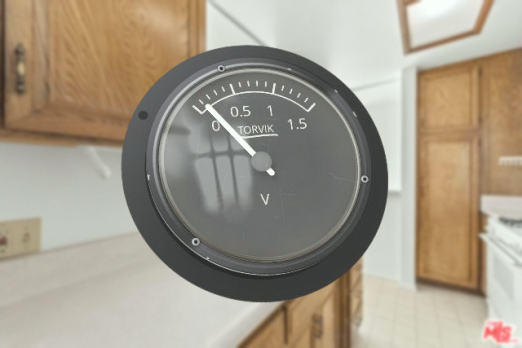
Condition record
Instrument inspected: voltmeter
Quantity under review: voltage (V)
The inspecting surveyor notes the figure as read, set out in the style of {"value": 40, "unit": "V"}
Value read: {"value": 0.1, "unit": "V"}
